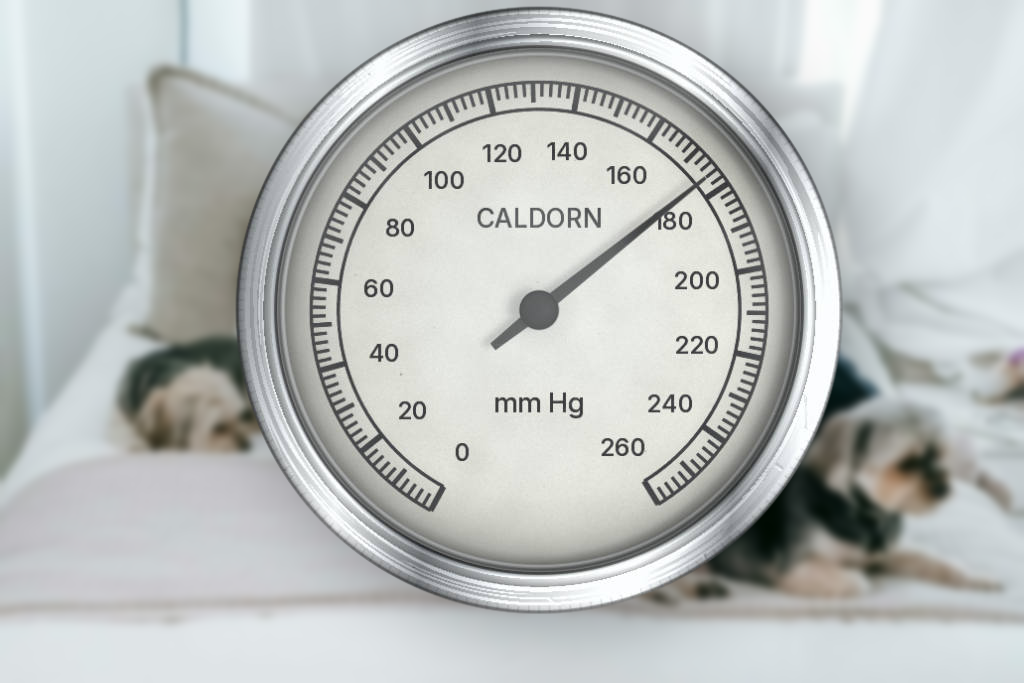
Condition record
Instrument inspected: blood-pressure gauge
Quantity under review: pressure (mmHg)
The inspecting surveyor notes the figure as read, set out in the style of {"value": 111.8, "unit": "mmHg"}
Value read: {"value": 176, "unit": "mmHg"}
